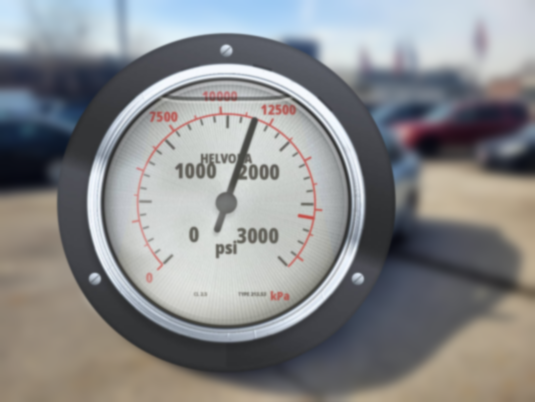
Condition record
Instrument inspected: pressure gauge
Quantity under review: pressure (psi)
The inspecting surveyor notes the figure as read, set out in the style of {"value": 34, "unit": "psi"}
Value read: {"value": 1700, "unit": "psi"}
